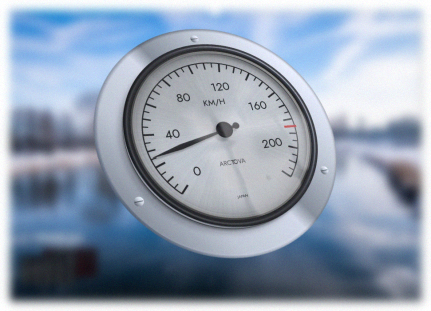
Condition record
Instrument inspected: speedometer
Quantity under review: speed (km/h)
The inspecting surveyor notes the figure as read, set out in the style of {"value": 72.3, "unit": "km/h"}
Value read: {"value": 25, "unit": "km/h"}
